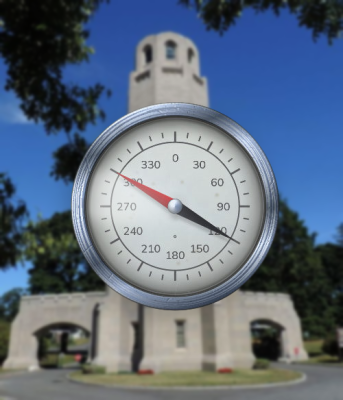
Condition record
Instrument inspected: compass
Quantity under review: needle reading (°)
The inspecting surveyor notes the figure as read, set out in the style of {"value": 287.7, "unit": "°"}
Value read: {"value": 300, "unit": "°"}
